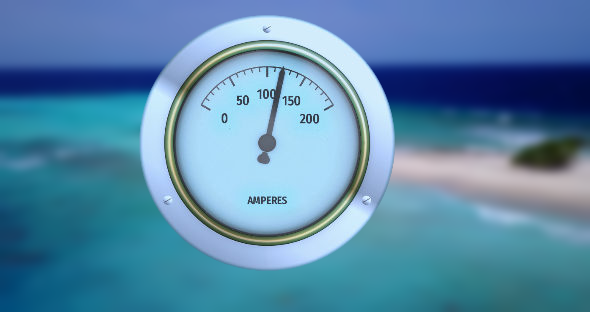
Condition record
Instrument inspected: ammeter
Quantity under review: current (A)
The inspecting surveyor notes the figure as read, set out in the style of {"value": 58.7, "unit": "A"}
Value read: {"value": 120, "unit": "A"}
